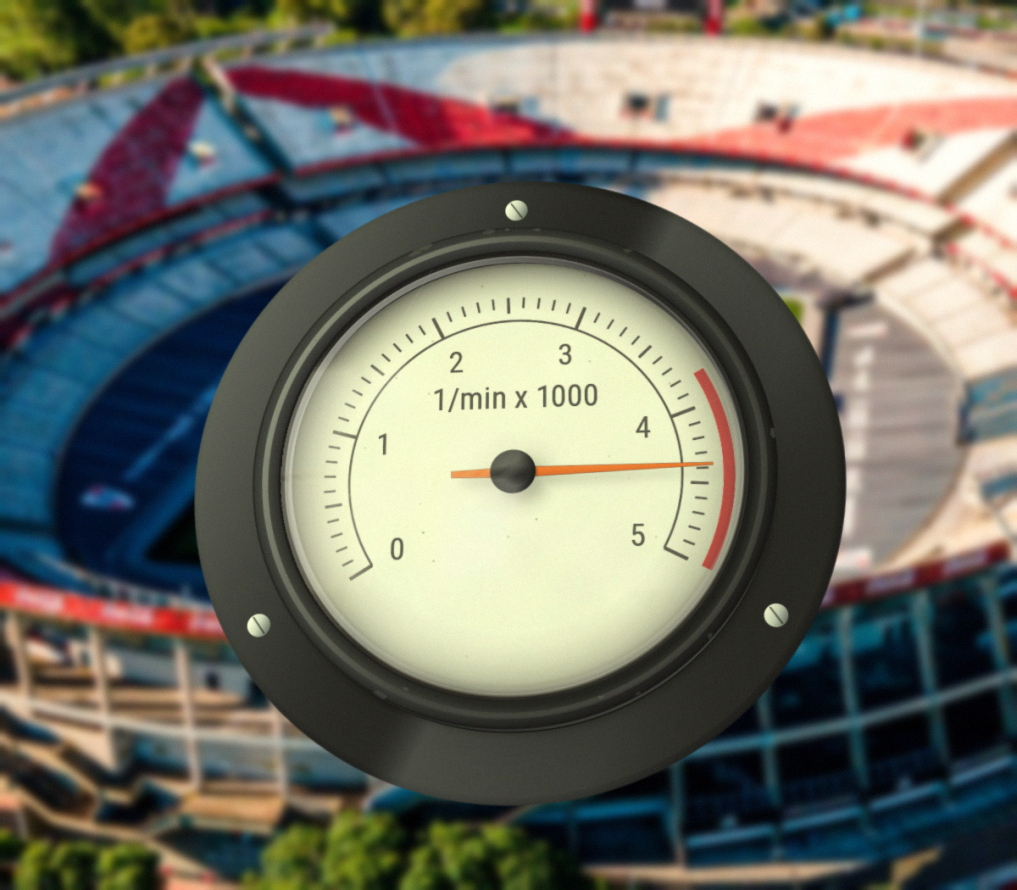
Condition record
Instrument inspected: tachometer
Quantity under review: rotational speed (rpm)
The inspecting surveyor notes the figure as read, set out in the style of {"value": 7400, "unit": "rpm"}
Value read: {"value": 4400, "unit": "rpm"}
